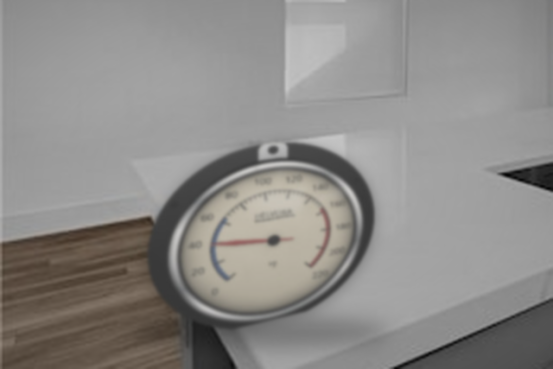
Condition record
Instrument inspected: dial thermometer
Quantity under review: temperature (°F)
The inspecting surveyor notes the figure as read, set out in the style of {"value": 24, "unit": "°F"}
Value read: {"value": 40, "unit": "°F"}
